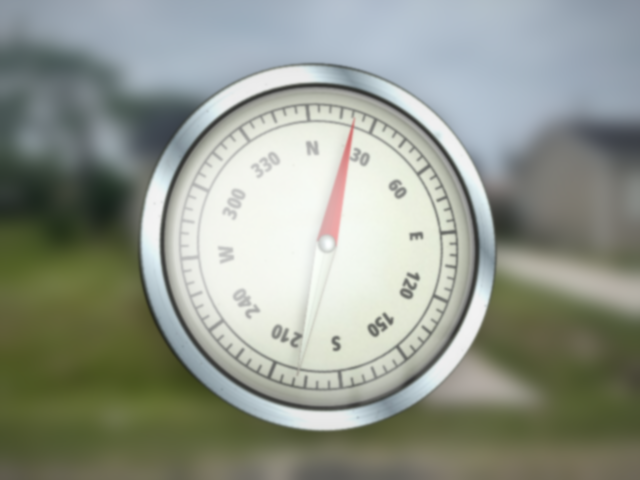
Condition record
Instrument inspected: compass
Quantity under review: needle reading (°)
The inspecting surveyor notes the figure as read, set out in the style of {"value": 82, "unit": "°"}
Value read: {"value": 20, "unit": "°"}
